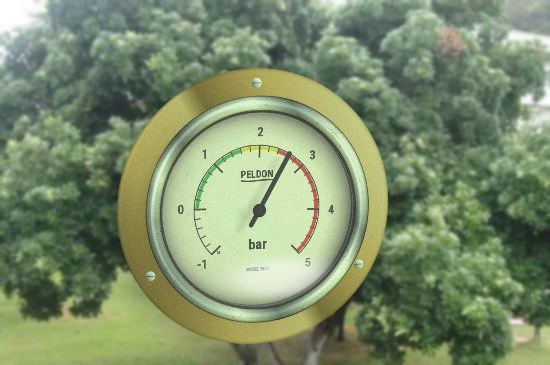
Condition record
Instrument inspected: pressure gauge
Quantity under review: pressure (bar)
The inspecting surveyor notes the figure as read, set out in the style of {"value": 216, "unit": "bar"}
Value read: {"value": 2.6, "unit": "bar"}
